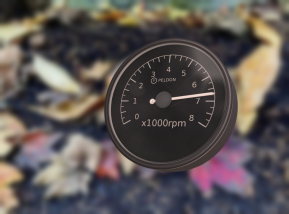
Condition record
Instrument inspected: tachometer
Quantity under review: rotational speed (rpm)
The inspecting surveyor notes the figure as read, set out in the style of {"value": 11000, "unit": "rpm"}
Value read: {"value": 6750, "unit": "rpm"}
